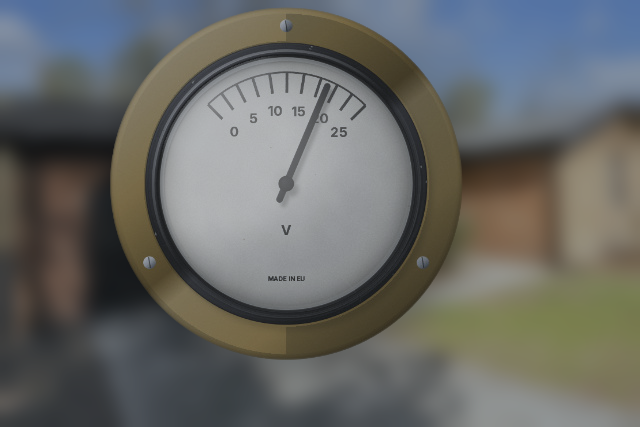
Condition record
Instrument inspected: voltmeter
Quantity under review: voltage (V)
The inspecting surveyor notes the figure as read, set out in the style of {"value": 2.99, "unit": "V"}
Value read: {"value": 18.75, "unit": "V"}
